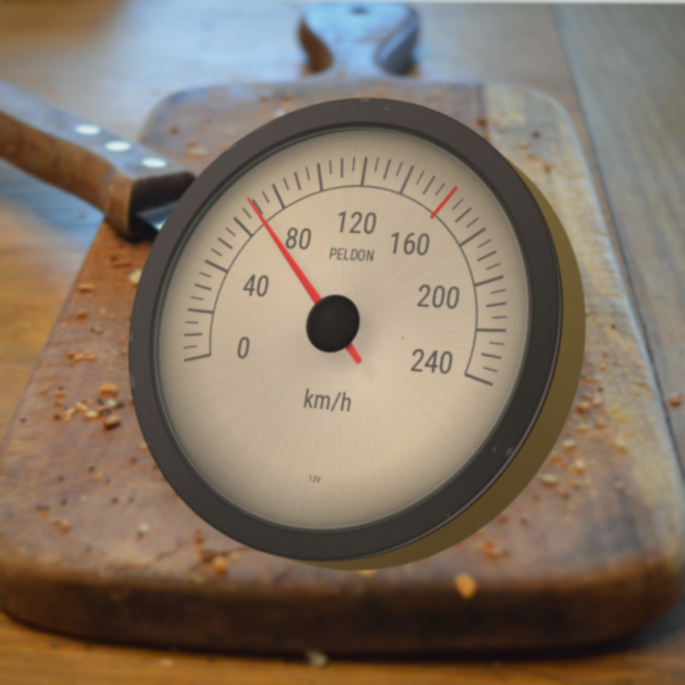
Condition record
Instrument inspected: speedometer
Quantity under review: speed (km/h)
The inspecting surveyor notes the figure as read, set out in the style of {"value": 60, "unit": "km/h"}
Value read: {"value": 70, "unit": "km/h"}
